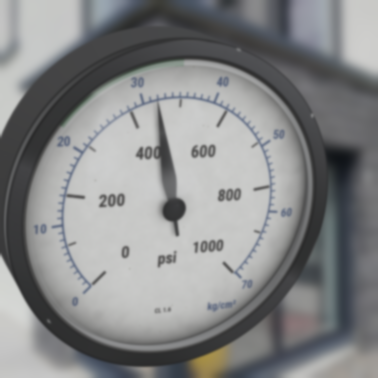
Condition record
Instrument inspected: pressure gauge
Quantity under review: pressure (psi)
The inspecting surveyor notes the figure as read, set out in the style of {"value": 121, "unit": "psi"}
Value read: {"value": 450, "unit": "psi"}
